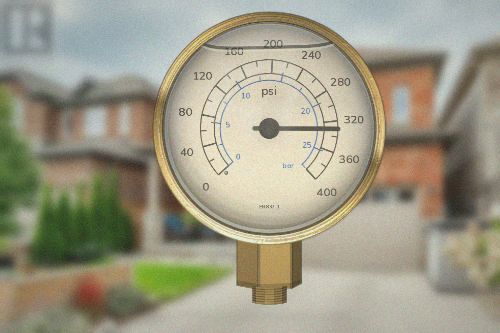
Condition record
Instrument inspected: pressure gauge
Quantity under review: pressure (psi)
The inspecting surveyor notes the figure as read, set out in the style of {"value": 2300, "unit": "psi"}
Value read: {"value": 330, "unit": "psi"}
